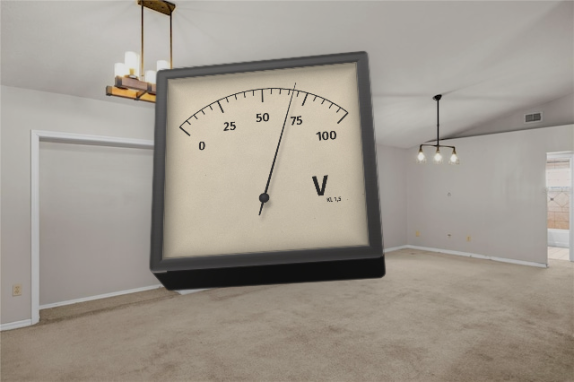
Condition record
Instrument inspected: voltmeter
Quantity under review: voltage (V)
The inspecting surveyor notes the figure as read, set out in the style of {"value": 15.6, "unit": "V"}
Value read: {"value": 67.5, "unit": "V"}
